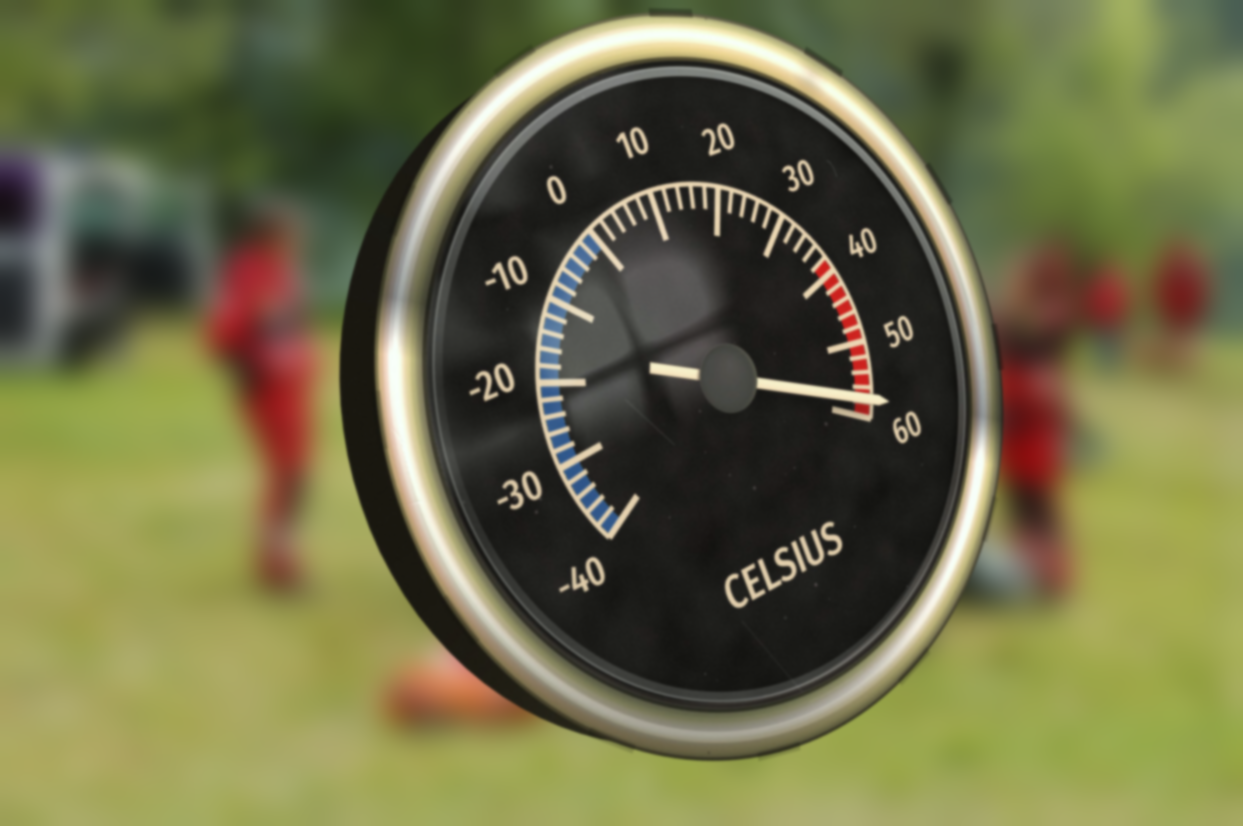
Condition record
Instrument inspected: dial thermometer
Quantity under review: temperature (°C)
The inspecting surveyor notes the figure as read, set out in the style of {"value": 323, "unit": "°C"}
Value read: {"value": 58, "unit": "°C"}
